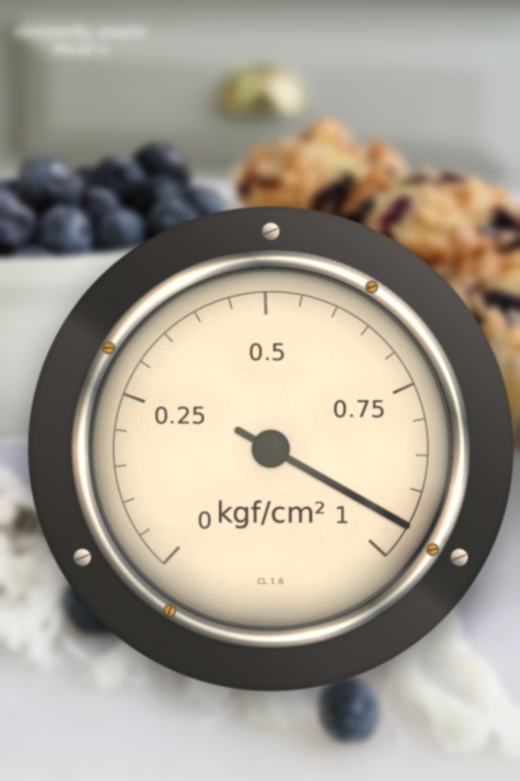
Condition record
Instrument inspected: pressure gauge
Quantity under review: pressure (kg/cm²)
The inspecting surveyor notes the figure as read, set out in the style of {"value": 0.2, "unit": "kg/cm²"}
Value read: {"value": 0.95, "unit": "kg/cm²"}
